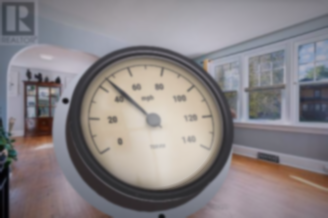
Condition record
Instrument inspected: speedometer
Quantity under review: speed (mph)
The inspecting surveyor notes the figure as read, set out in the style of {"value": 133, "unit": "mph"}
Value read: {"value": 45, "unit": "mph"}
